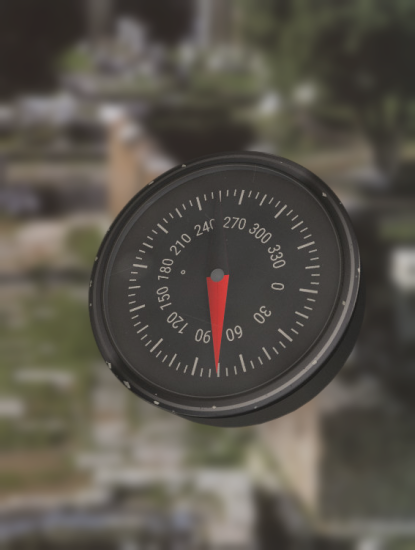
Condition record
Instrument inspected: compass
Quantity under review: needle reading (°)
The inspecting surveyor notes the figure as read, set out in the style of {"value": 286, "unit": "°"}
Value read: {"value": 75, "unit": "°"}
